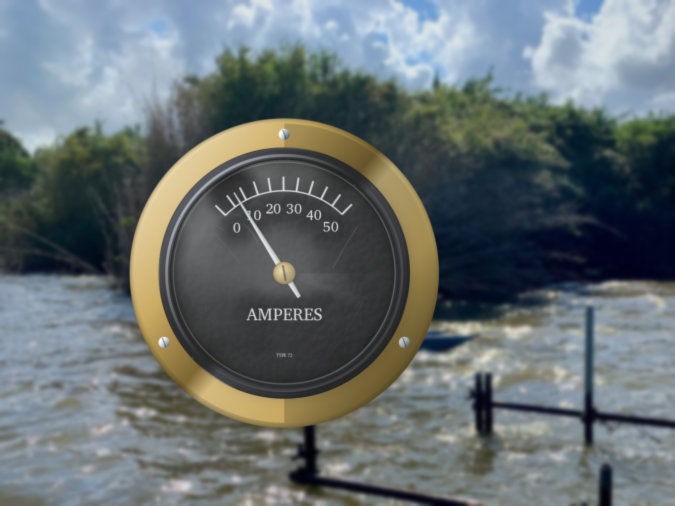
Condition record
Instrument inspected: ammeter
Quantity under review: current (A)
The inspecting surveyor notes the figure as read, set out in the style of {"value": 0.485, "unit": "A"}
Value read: {"value": 7.5, "unit": "A"}
